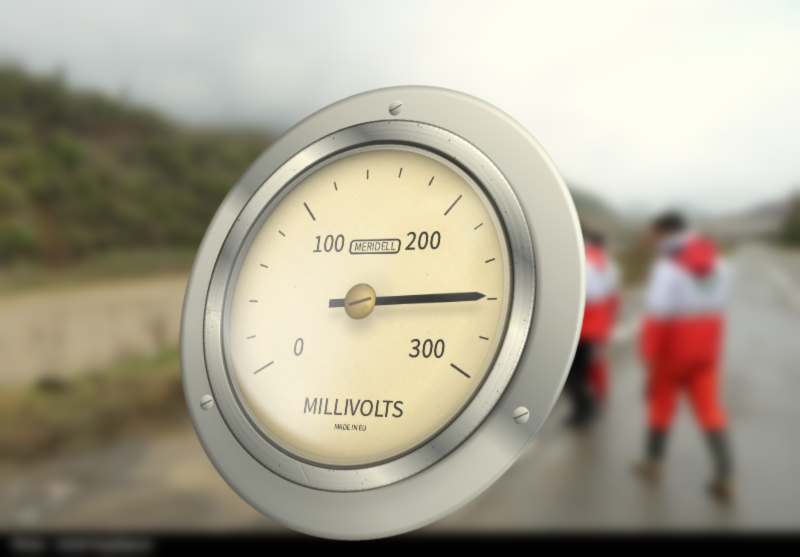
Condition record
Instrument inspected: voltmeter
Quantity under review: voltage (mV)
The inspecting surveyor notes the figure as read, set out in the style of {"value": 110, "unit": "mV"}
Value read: {"value": 260, "unit": "mV"}
